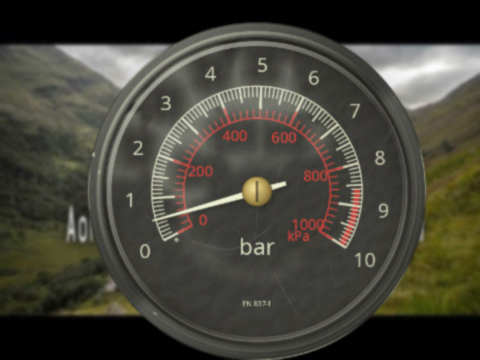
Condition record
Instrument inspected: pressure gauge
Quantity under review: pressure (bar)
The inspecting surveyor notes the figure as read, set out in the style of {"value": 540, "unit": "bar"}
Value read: {"value": 0.5, "unit": "bar"}
